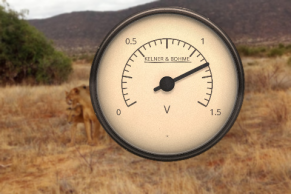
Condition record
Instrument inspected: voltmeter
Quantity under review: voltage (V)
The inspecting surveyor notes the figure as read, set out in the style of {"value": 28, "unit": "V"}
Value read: {"value": 1.15, "unit": "V"}
